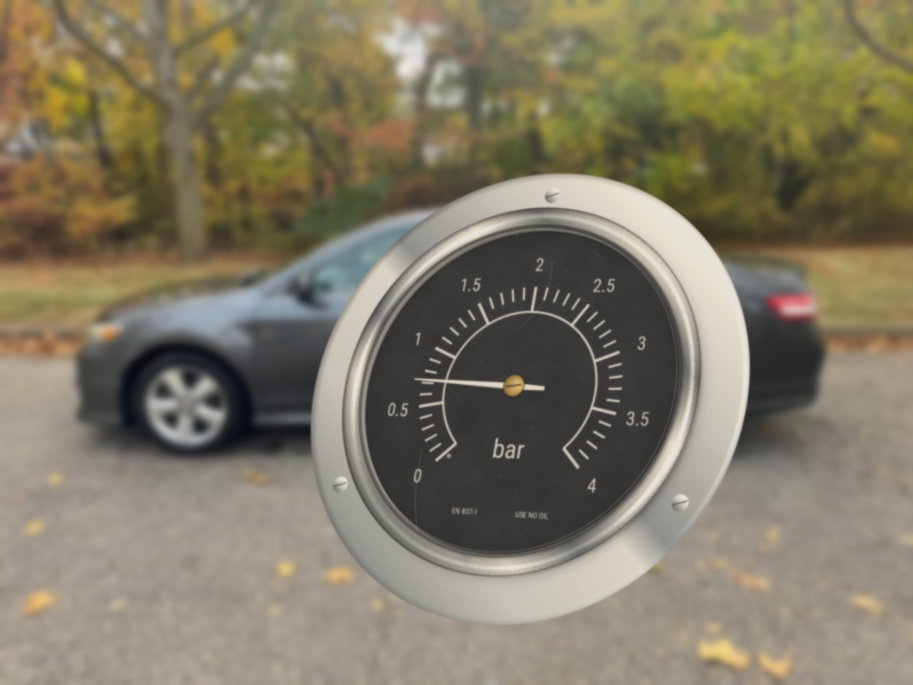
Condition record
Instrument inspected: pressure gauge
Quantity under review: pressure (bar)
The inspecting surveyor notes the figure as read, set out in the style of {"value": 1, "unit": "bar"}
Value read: {"value": 0.7, "unit": "bar"}
